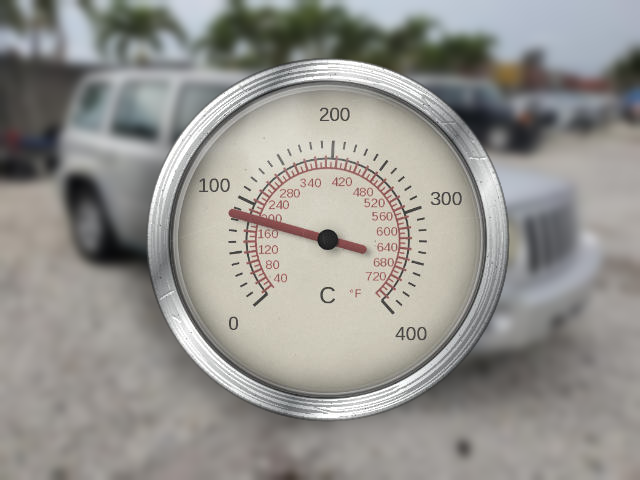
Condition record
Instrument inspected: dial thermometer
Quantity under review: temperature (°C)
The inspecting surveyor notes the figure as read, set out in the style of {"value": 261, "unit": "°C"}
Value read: {"value": 85, "unit": "°C"}
